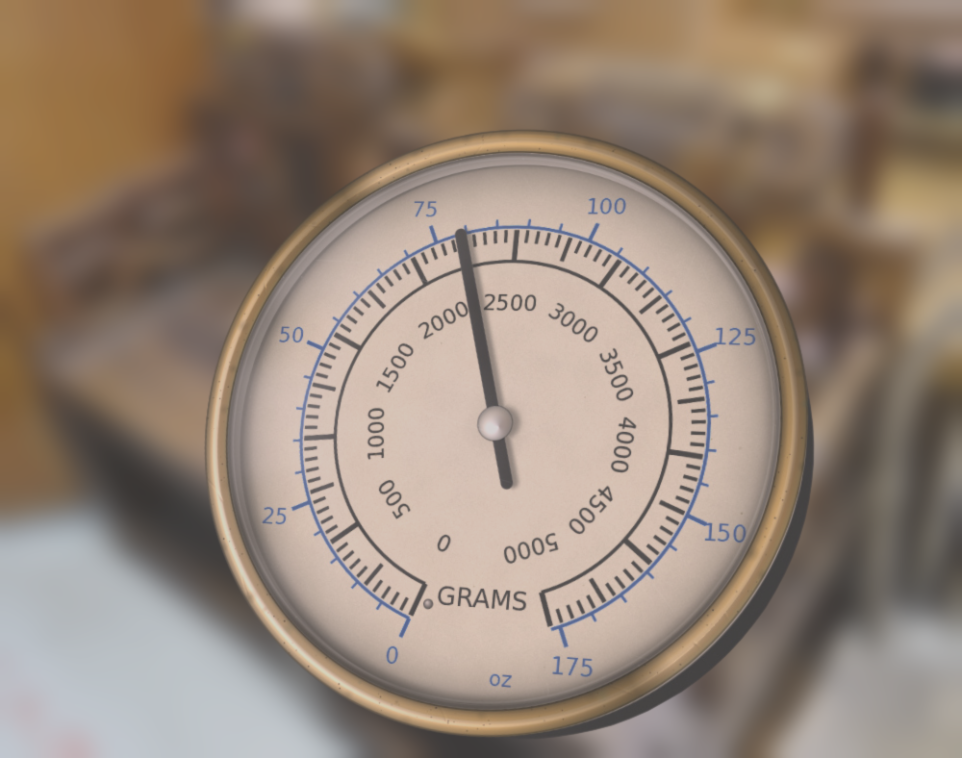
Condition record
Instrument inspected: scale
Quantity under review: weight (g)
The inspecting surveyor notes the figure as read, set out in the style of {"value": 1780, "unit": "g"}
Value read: {"value": 2250, "unit": "g"}
